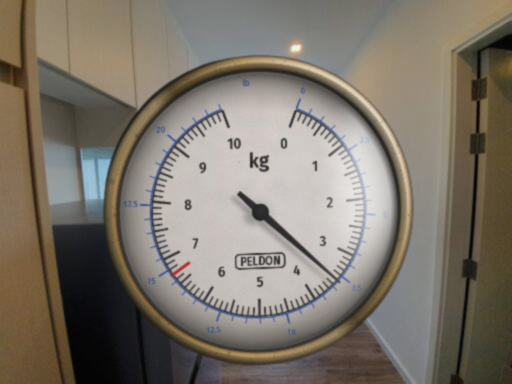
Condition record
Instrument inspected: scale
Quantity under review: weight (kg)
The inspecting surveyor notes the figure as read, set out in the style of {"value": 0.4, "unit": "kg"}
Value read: {"value": 3.5, "unit": "kg"}
